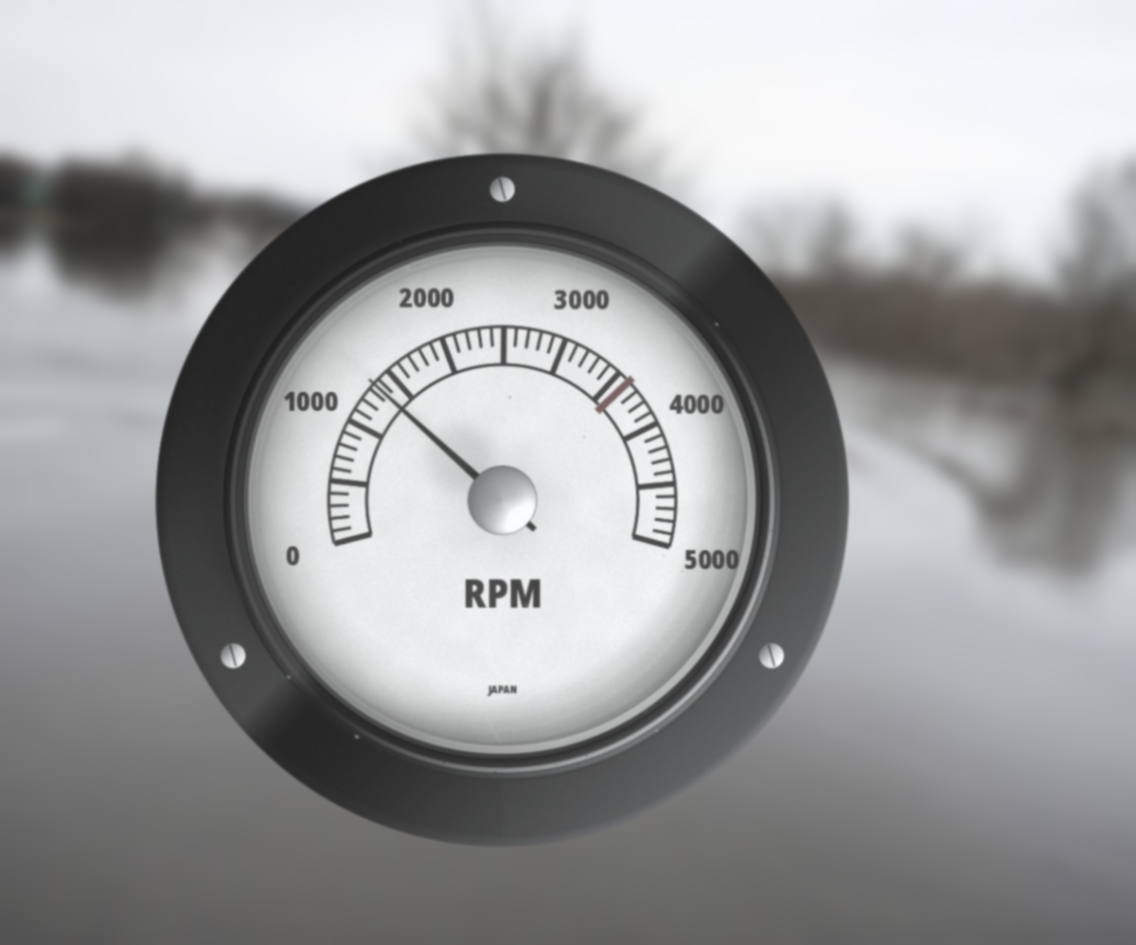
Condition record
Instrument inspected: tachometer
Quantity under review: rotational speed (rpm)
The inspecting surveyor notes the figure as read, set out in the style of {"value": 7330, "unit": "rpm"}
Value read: {"value": 1350, "unit": "rpm"}
